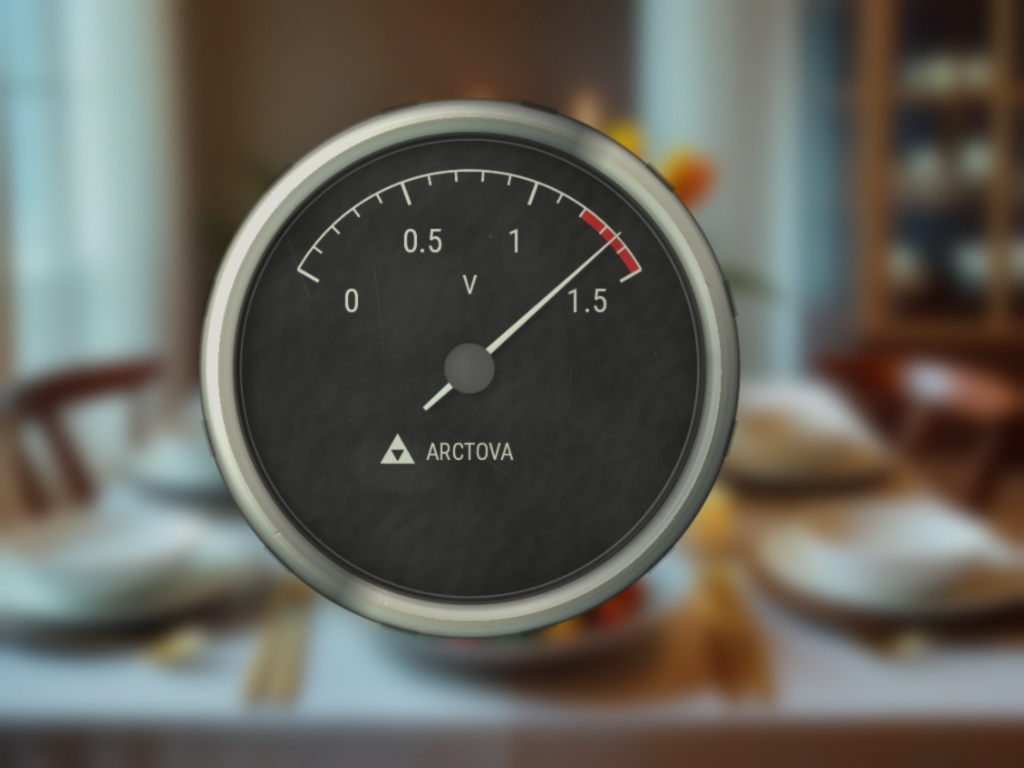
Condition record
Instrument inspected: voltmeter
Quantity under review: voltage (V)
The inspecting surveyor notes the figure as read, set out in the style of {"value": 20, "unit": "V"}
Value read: {"value": 1.35, "unit": "V"}
